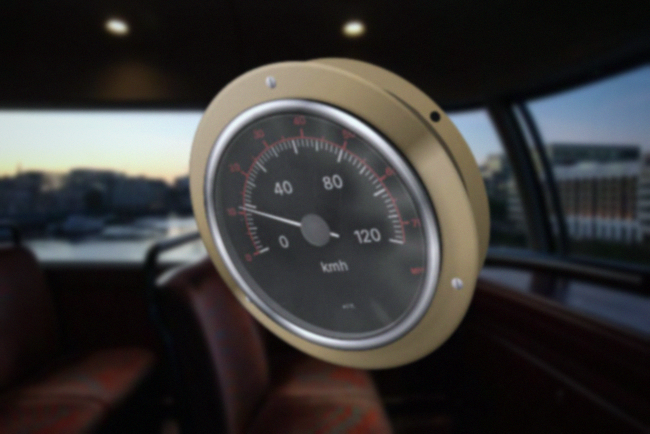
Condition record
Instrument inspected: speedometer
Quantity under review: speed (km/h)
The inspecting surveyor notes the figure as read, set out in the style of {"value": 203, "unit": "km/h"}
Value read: {"value": 20, "unit": "km/h"}
